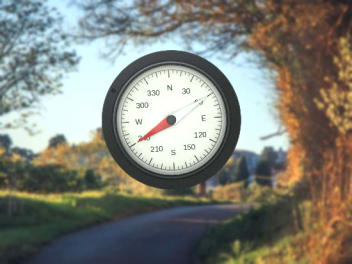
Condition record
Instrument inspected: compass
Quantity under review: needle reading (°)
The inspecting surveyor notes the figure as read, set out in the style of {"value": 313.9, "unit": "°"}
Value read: {"value": 240, "unit": "°"}
